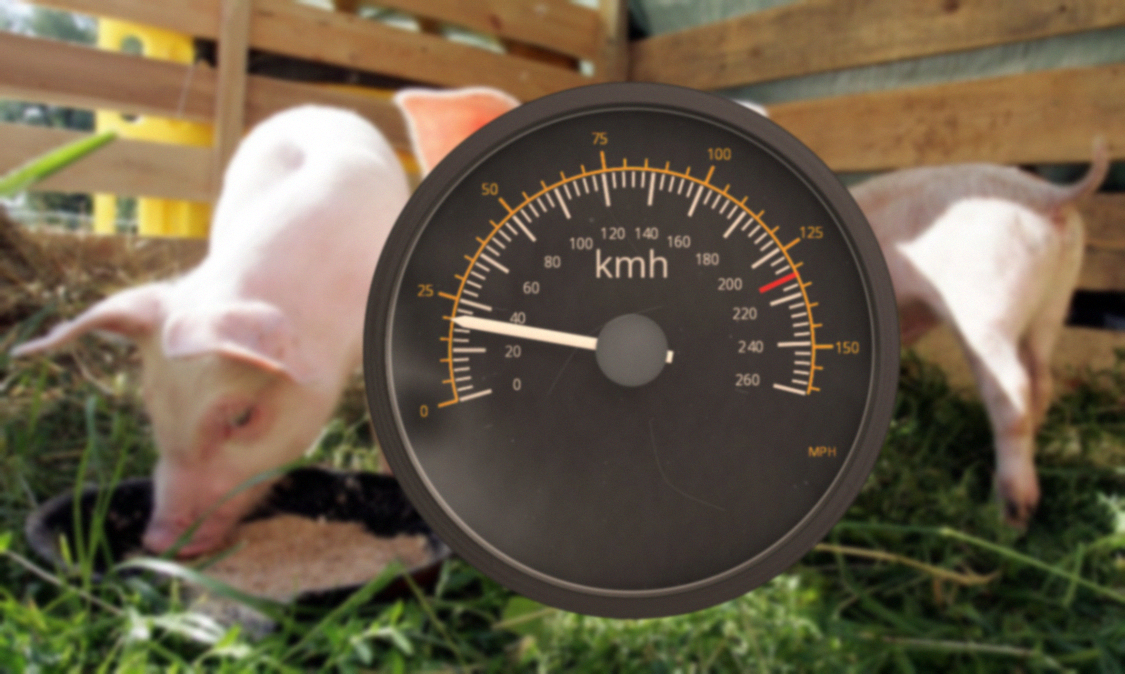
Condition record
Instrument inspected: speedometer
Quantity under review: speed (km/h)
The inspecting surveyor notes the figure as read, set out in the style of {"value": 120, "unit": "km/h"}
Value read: {"value": 32, "unit": "km/h"}
